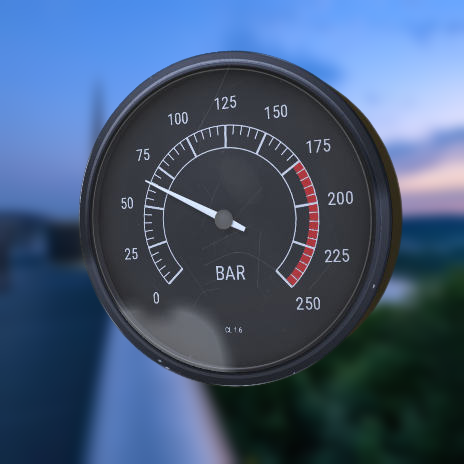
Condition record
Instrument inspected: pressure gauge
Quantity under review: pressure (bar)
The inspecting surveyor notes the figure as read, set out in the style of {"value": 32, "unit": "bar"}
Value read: {"value": 65, "unit": "bar"}
